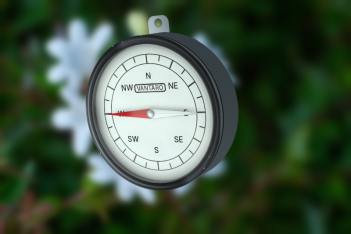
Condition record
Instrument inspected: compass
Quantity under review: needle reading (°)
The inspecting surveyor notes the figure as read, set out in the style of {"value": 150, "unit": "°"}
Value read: {"value": 270, "unit": "°"}
